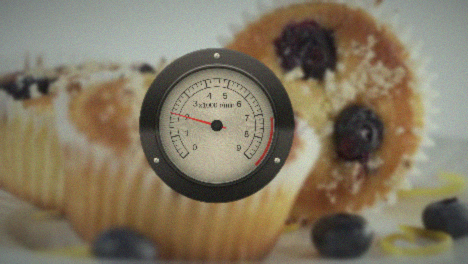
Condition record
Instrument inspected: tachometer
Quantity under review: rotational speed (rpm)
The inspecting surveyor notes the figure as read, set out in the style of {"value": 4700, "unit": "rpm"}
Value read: {"value": 2000, "unit": "rpm"}
